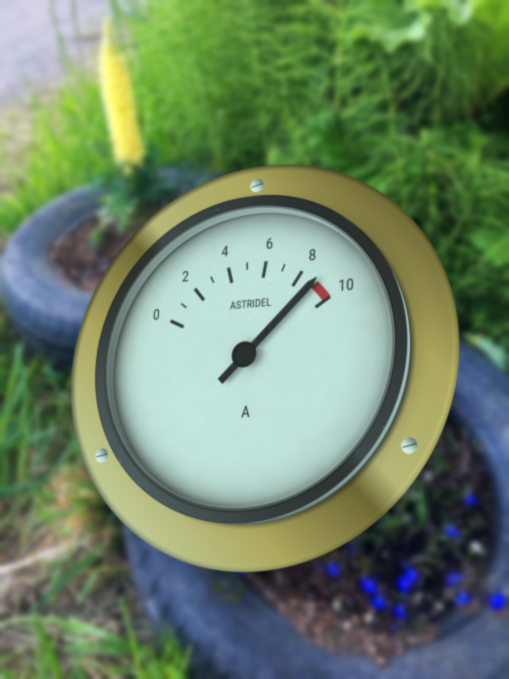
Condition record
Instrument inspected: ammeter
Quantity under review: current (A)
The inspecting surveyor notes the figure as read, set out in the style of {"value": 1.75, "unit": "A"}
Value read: {"value": 9, "unit": "A"}
